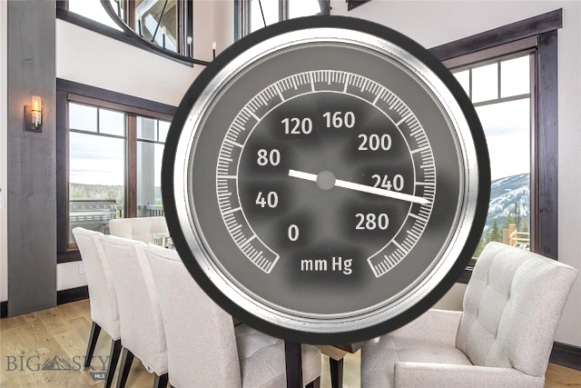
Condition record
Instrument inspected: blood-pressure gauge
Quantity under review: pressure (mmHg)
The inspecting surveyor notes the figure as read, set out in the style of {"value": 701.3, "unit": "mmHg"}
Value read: {"value": 250, "unit": "mmHg"}
